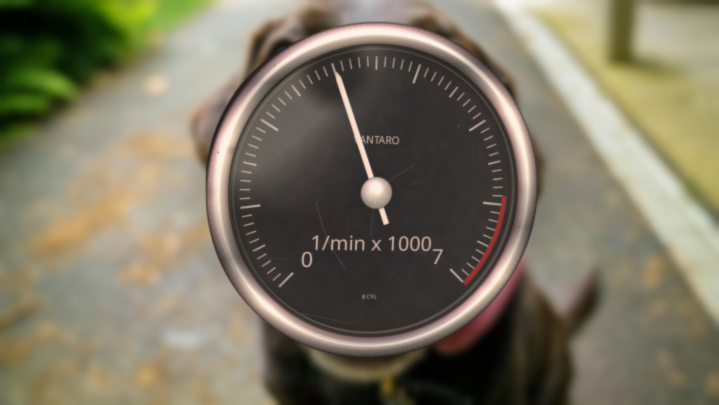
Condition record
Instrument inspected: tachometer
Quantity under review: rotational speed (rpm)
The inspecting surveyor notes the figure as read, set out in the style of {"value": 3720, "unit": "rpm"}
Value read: {"value": 3000, "unit": "rpm"}
